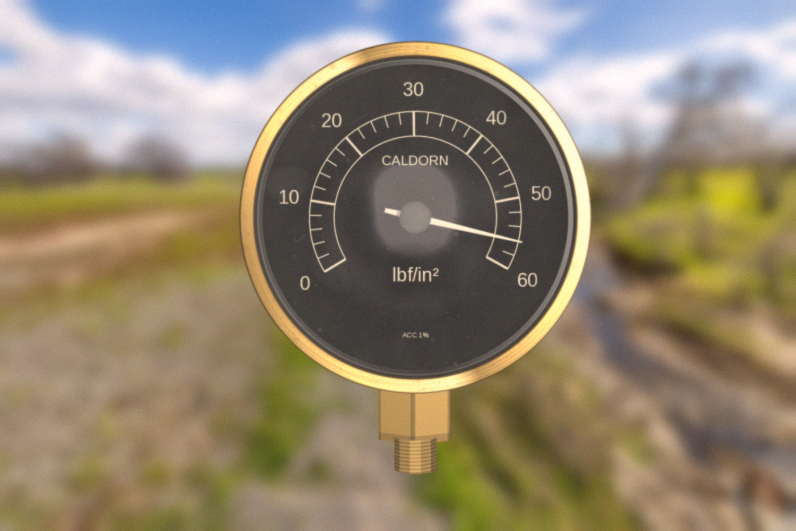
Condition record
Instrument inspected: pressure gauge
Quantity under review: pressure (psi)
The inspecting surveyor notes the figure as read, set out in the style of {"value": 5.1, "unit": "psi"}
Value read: {"value": 56, "unit": "psi"}
